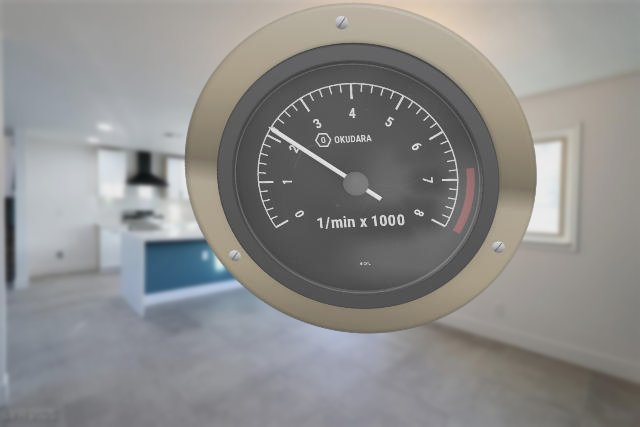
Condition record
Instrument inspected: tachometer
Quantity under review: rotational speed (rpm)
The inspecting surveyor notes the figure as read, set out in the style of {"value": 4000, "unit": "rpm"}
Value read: {"value": 2200, "unit": "rpm"}
